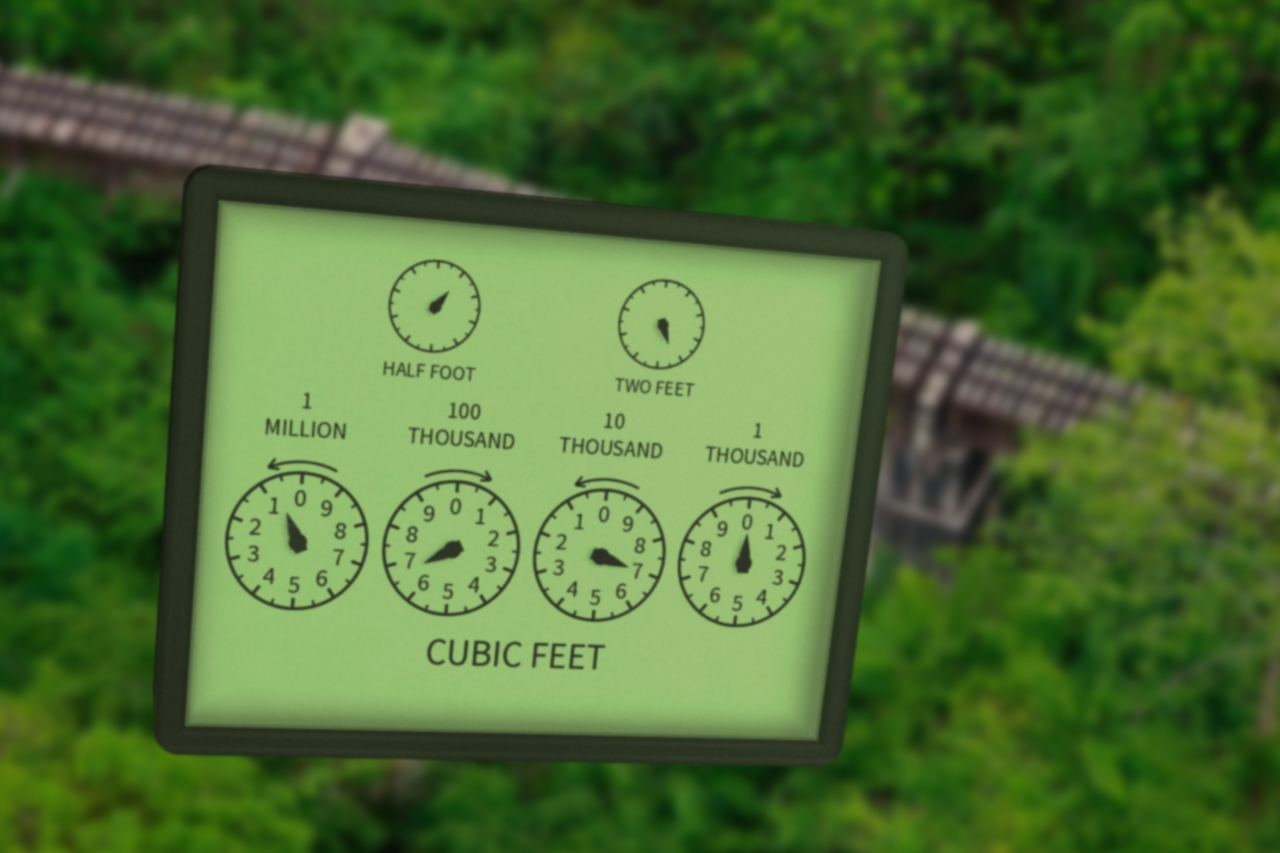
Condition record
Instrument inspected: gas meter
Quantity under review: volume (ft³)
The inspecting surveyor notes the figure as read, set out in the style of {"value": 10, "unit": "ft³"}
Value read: {"value": 67000, "unit": "ft³"}
